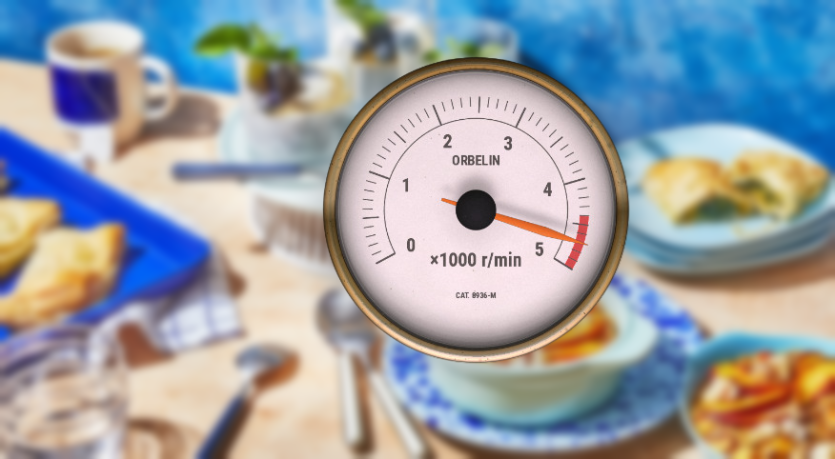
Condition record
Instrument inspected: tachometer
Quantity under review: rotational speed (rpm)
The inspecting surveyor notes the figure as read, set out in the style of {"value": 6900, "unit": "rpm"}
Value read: {"value": 4700, "unit": "rpm"}
